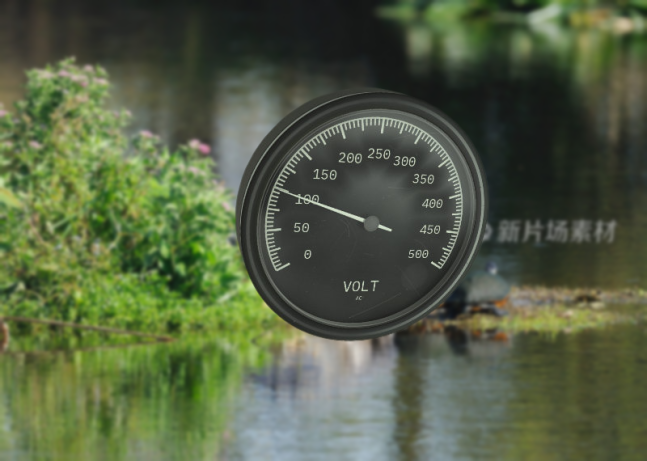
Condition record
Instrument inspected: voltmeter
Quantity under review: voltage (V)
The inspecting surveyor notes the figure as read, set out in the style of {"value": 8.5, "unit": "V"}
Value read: {"value": 100, "unit": "V"}
